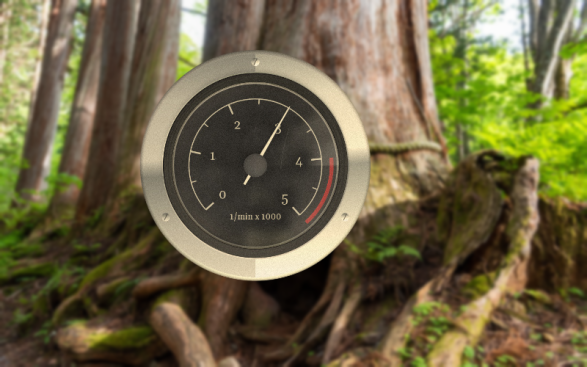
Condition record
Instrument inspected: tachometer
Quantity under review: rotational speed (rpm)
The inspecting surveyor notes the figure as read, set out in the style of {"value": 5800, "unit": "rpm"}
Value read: {"value": 3000, "unit": "rpm"}
